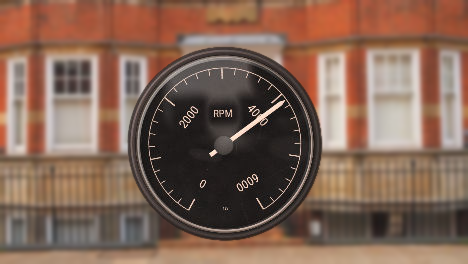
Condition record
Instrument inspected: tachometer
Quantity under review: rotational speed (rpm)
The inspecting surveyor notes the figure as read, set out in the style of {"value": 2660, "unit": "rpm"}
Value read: {"value": 4100, "unit": "rpm"}
